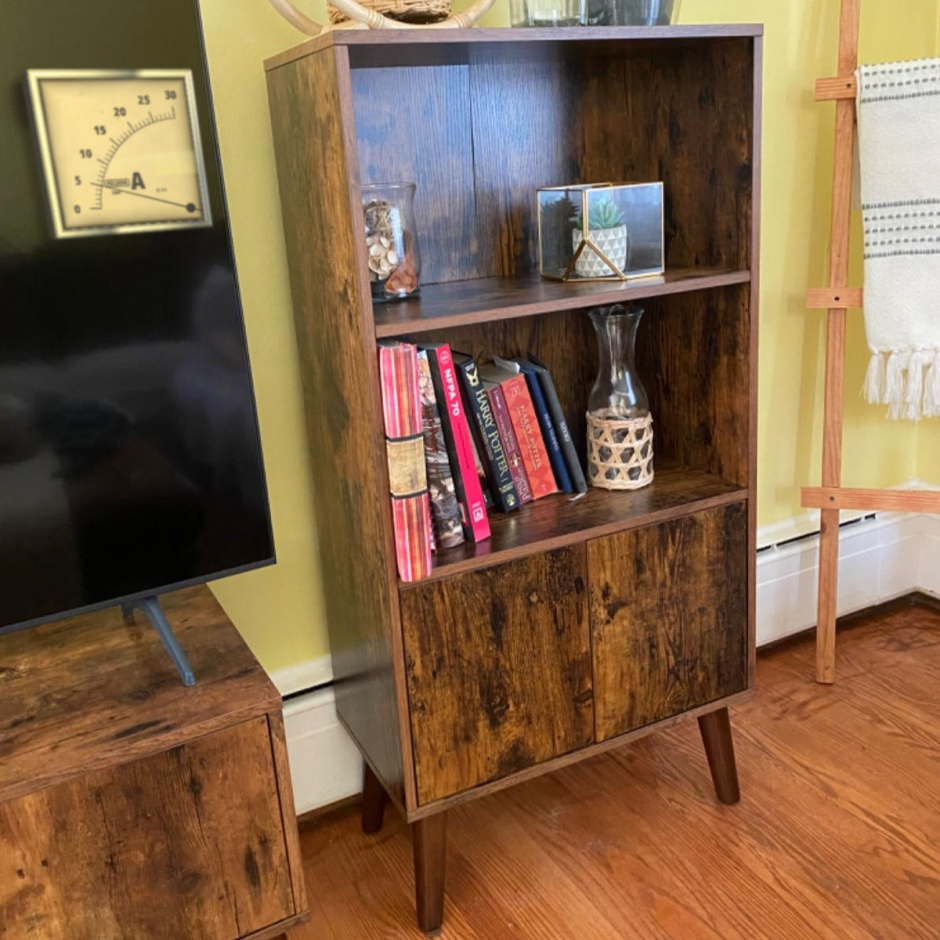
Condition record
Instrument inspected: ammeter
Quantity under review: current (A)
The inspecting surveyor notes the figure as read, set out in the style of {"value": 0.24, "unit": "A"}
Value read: {"value": 5, "unit": "A"}
